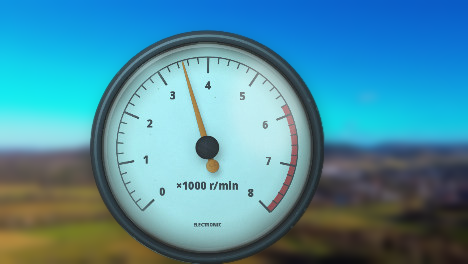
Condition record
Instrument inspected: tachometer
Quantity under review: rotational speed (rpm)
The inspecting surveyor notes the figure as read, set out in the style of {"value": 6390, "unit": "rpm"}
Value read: {"value": 3500, "unit": "rpm"}
